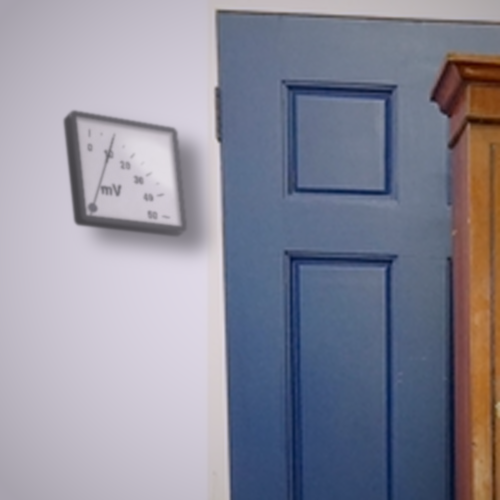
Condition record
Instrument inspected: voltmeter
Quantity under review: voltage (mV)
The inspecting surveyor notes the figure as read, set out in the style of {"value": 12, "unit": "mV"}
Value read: {"value": 10, "unit": "mV"}
